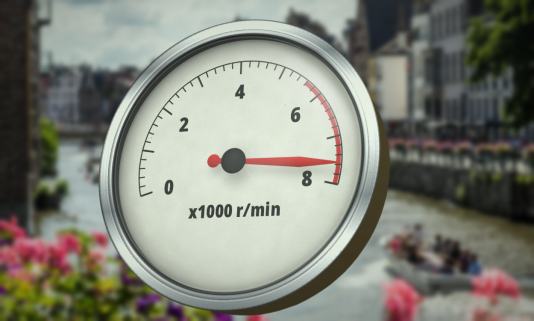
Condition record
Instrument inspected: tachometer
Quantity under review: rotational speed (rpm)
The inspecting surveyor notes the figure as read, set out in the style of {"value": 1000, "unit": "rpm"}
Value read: {"value": 7600, "unit": "rpm"}
